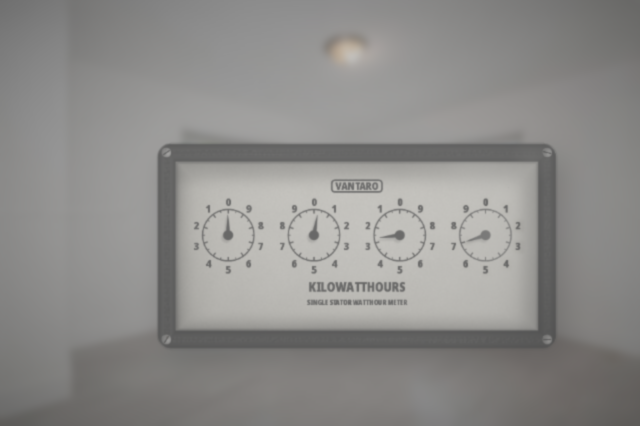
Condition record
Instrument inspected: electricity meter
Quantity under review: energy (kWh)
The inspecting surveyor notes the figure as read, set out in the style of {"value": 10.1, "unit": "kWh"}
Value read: {"value": 27, "unit": "kWh"}
